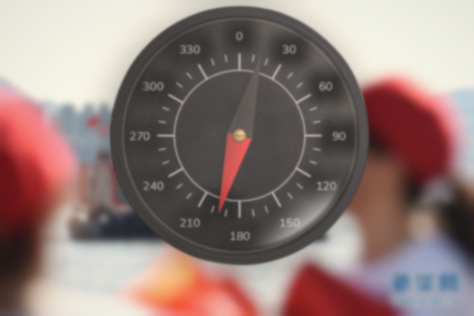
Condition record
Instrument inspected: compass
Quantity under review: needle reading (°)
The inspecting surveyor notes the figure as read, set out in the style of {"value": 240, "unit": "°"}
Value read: {"value": 195, "unit": "°"}
